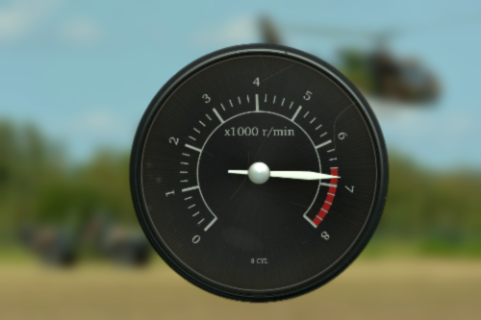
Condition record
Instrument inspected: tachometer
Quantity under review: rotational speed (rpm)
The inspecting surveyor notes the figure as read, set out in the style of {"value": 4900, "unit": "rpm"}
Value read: {"value": 6800, "unit": "rpm"}
